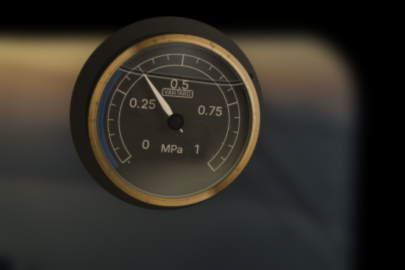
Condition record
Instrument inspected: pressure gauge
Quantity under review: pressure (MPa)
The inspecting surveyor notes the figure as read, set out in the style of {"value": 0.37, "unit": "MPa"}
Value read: {"value": 0.35, "unit": "MPa"}
